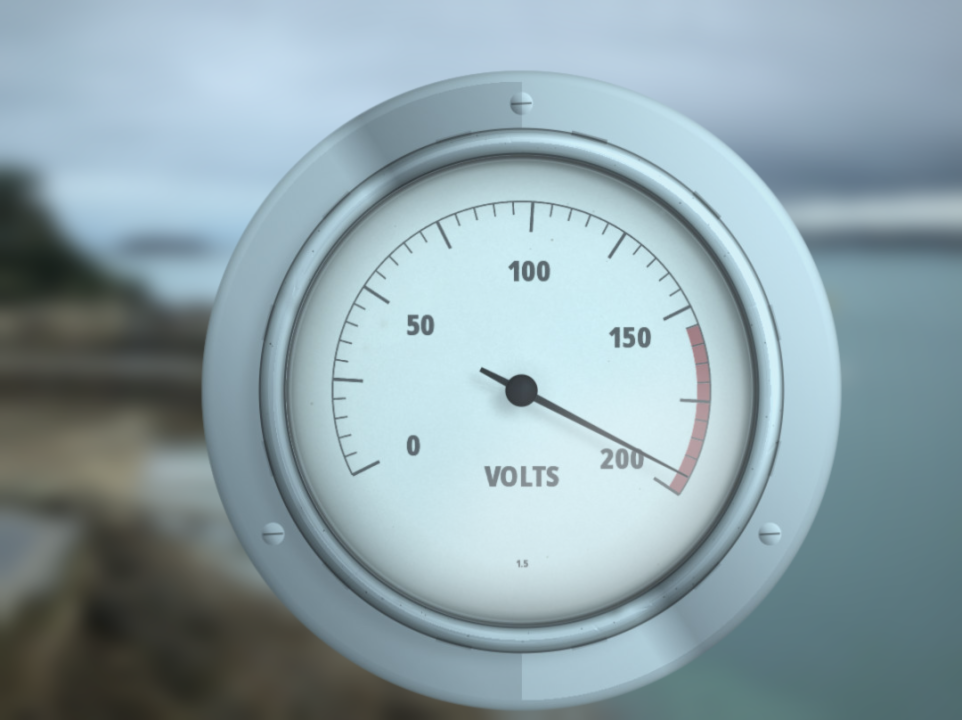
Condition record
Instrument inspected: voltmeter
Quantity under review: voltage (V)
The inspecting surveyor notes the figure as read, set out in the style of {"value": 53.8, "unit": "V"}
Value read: {"value": 195, "unit": "V"}
